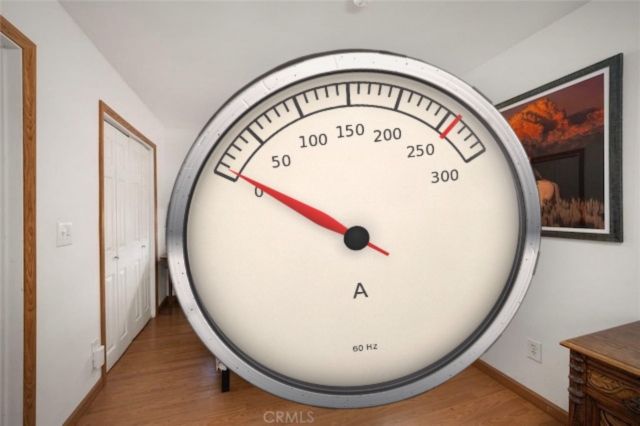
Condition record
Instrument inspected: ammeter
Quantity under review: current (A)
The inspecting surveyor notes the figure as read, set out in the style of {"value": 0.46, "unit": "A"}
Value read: {"value": 10, "unit": "A"}
